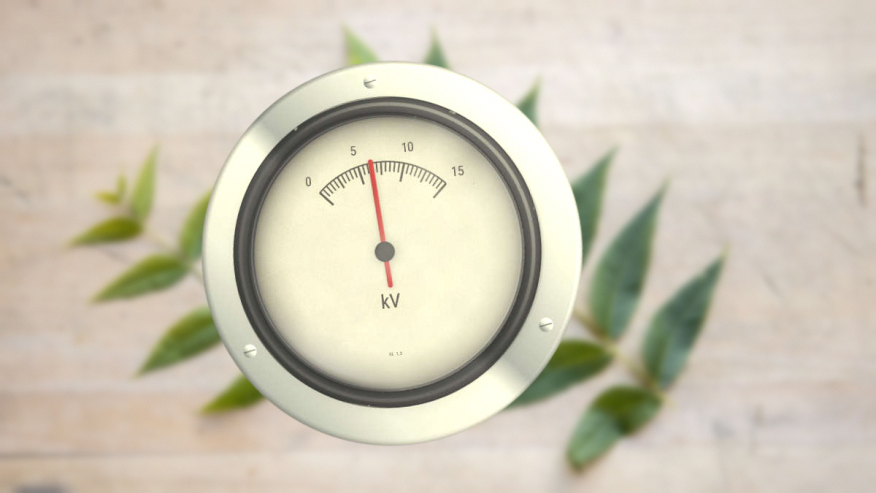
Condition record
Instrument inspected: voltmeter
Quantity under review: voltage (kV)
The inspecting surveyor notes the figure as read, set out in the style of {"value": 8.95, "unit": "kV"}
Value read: {"value": 6.5, "unit": "kV"}
